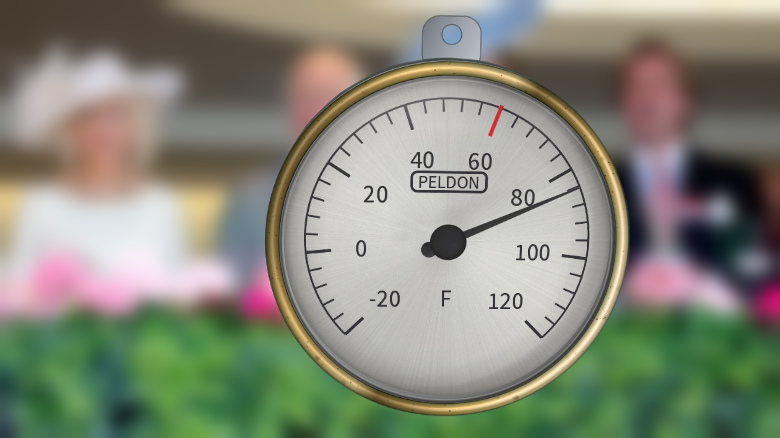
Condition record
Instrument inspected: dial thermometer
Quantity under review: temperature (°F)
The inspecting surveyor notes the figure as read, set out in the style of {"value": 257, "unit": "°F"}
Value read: {"value": 84, "unit": "°F"}
